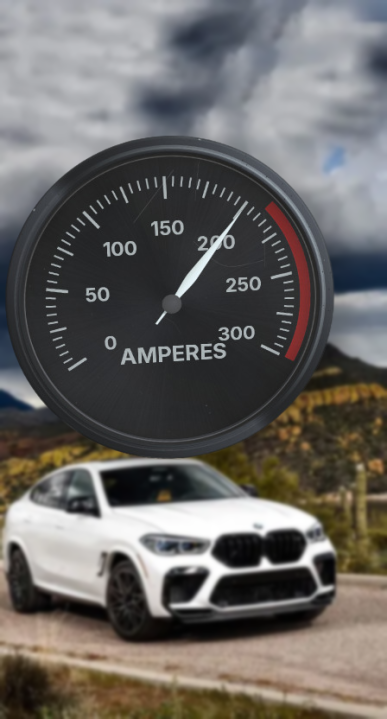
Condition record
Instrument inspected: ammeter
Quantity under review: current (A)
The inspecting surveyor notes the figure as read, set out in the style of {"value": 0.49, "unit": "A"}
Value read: {"value": 200, "unit": "A"}
